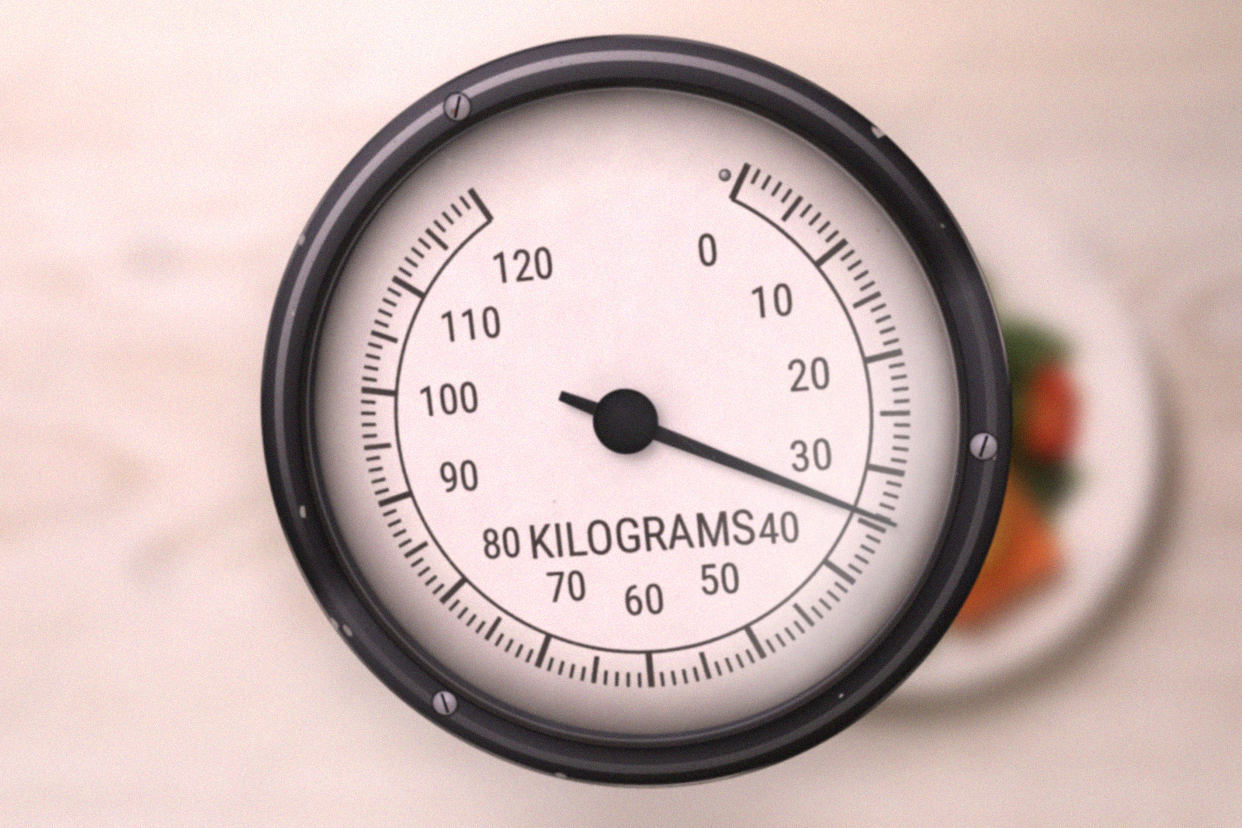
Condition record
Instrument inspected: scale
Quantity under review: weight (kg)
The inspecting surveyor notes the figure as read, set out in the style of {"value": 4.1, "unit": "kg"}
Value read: {"value": 34, "unit": "kg"}
